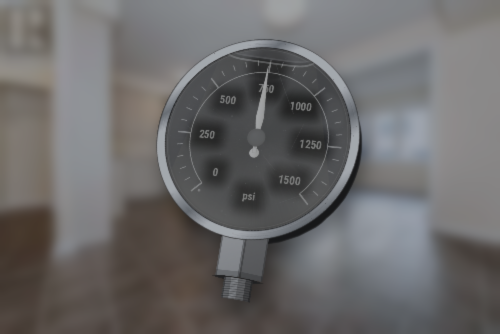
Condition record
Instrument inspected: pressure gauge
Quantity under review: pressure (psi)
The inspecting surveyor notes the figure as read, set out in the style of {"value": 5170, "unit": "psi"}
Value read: {"value": 750, "unit": "psi"}
